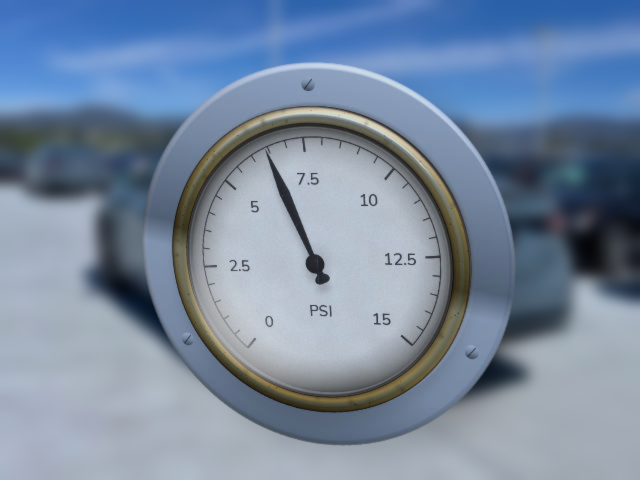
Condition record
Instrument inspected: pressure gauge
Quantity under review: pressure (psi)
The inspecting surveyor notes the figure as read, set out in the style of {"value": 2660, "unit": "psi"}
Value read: {"value": 6.5, "unit": "psi"}
